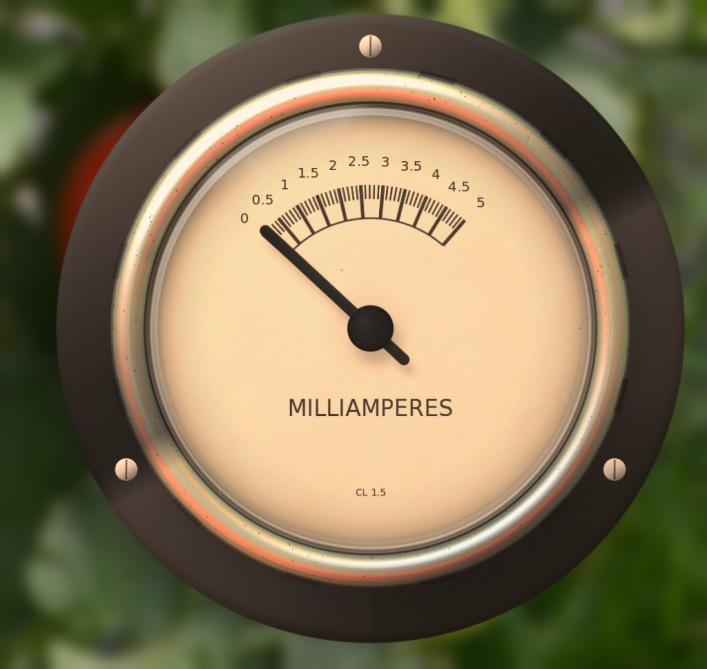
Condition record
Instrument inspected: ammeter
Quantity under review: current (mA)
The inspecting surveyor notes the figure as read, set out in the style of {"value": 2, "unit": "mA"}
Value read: {"value": 0.1, "unit": "mA"}
